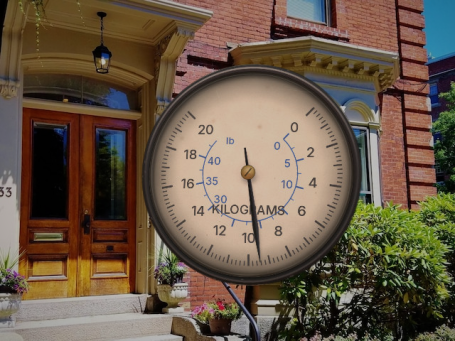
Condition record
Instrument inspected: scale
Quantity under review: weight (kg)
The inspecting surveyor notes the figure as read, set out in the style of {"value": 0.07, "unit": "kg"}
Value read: {"value": 9.4, "unit": "kg"}
